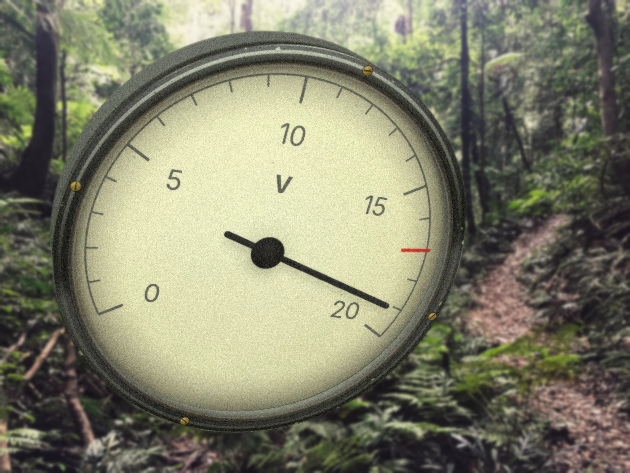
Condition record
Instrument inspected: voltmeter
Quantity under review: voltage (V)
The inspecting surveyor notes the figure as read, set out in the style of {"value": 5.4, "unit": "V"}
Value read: {"value": 19, "unit": "V"}
